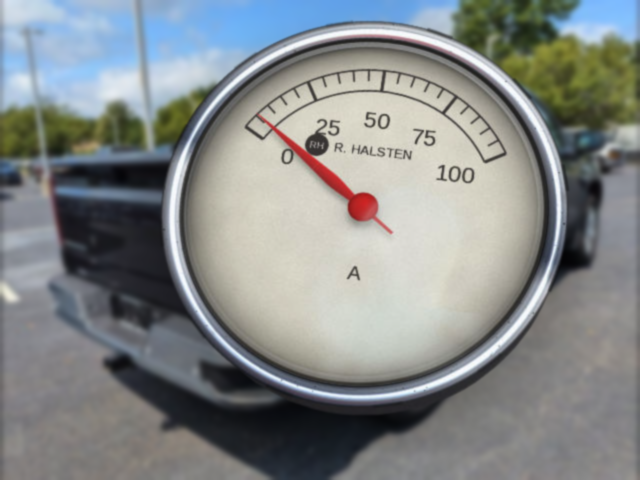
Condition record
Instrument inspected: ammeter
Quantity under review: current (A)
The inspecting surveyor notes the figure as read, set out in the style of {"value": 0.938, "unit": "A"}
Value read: {"value": 5, "unit": "A"}
